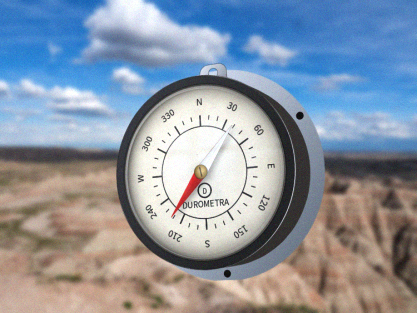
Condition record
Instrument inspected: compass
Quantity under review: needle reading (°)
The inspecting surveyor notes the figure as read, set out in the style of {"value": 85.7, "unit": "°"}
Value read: {"value": 220, "unit": "°"}
